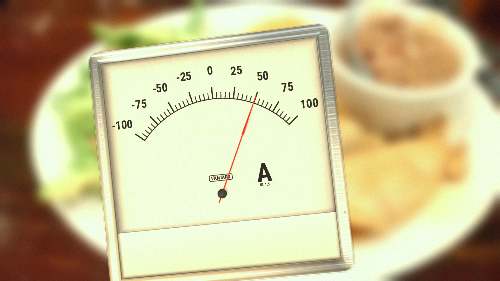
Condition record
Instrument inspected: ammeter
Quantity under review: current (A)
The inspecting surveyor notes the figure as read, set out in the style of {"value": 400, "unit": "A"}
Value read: {"value": 50, "unit": "A"}
